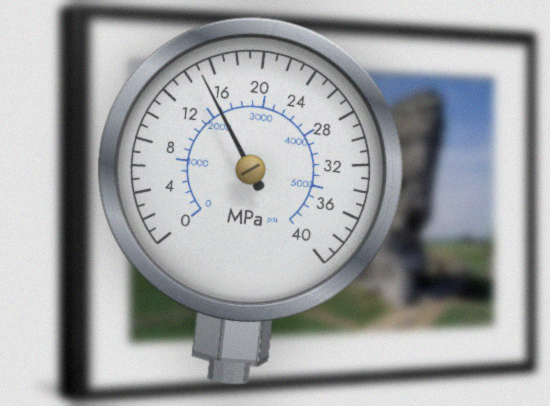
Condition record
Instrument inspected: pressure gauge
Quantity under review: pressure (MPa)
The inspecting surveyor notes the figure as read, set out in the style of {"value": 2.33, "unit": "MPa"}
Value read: {"value": 15, "unit": "MPa"}
